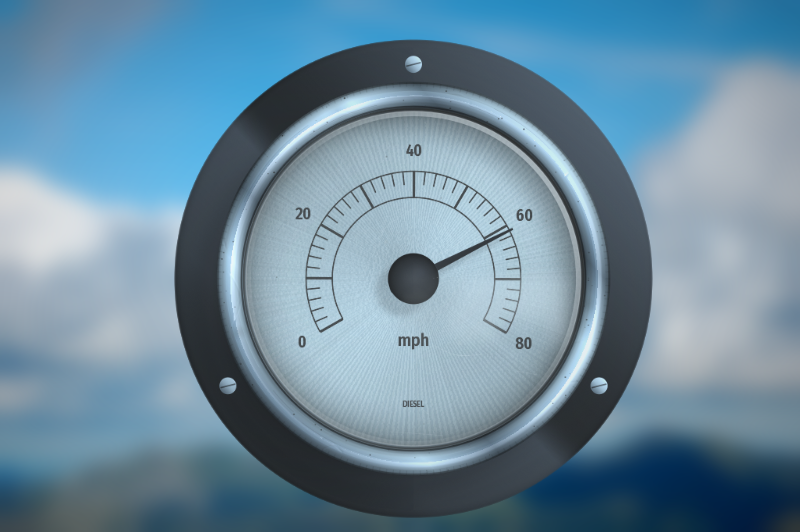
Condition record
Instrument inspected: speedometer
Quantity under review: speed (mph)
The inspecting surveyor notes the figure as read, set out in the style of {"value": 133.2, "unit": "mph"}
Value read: {"value": 61, "unit": "mph"}
